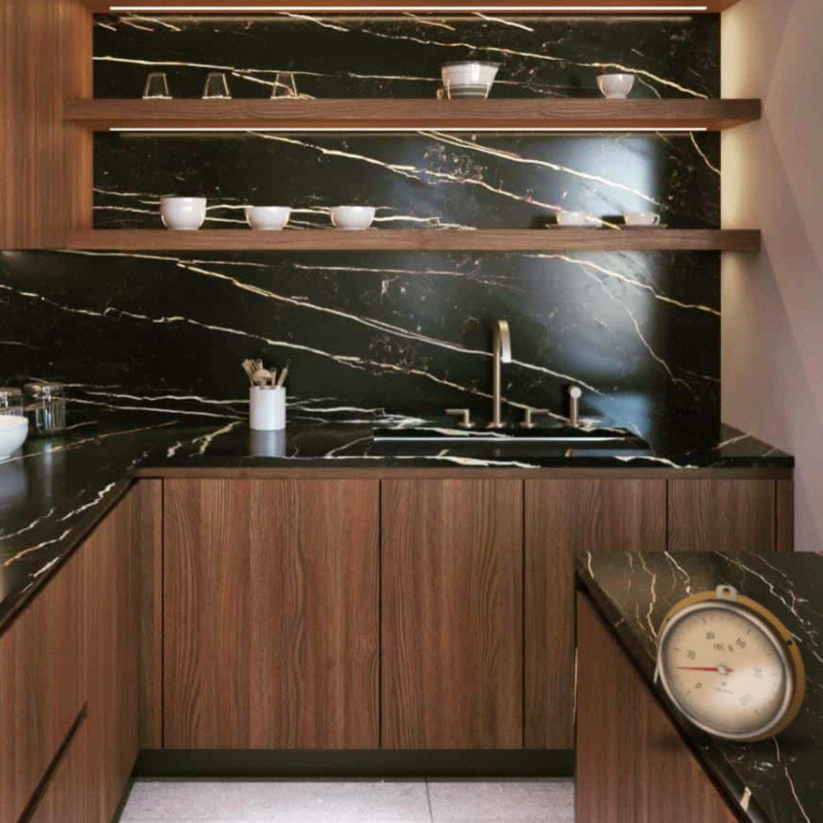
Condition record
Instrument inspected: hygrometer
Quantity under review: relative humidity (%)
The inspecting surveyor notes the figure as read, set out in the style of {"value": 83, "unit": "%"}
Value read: {"value": 12, "unit": "%"}
